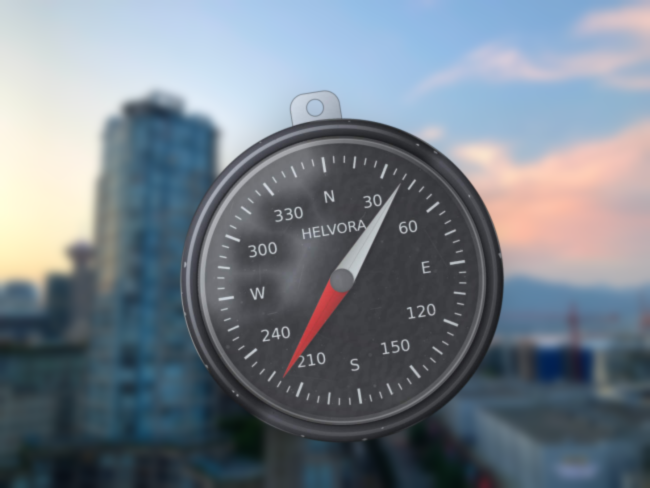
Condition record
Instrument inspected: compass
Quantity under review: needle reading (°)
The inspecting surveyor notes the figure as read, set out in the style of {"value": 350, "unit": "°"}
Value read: {"value": 220, "unit": "°"}
